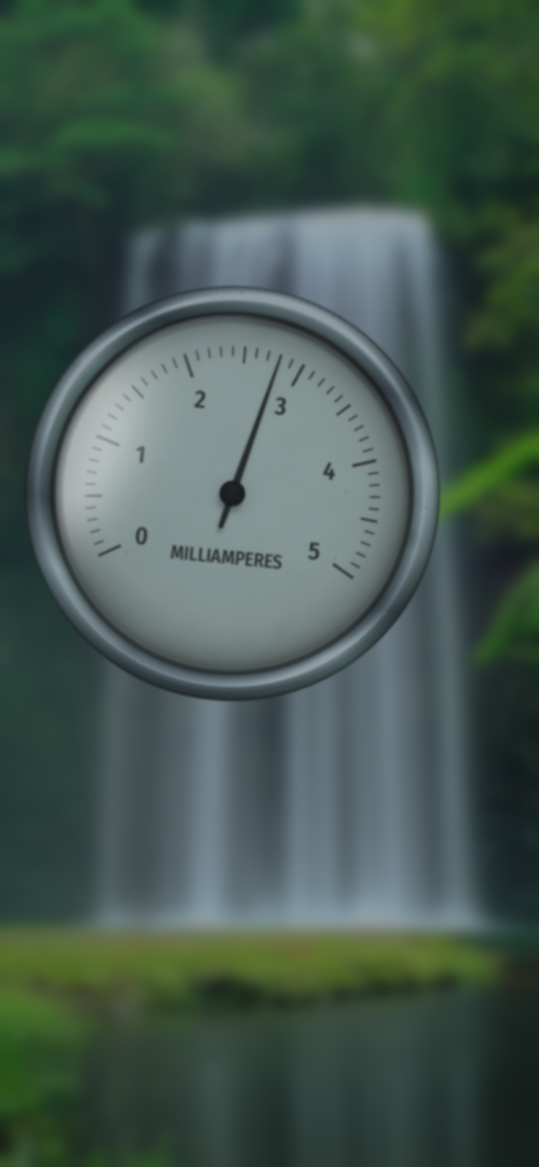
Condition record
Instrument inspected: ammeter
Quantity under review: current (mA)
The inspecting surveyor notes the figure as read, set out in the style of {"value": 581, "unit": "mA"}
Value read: {"value": 2.8, "unit": "mA"}
